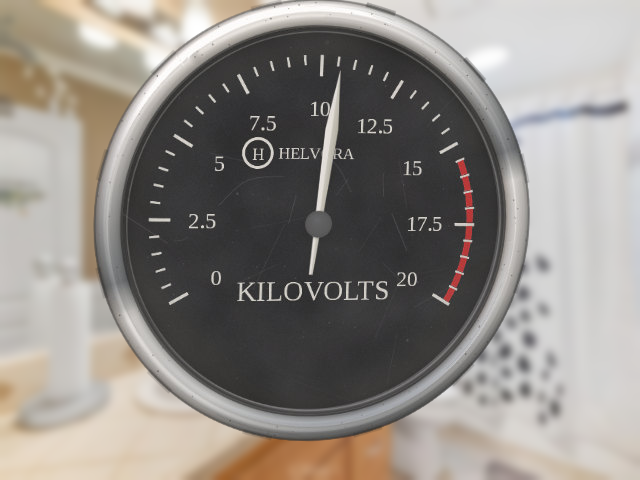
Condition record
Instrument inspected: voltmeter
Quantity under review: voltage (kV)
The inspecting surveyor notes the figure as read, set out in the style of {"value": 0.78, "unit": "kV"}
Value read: {"value": 10.5, "unit": "kV"}
